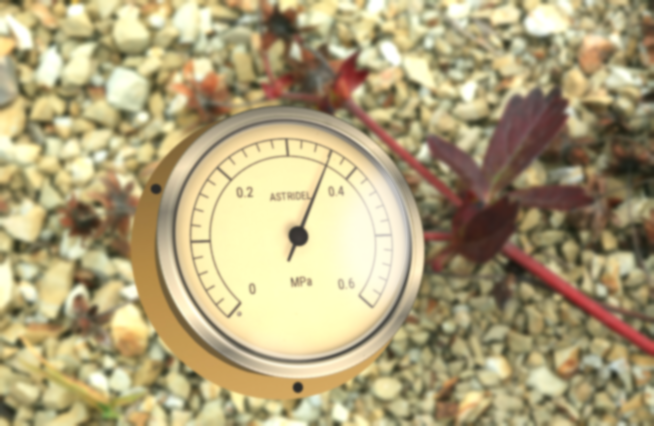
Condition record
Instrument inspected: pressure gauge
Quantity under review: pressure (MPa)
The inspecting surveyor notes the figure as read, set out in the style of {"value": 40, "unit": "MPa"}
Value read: {"value": 0.36, "unit": "MPa"}
